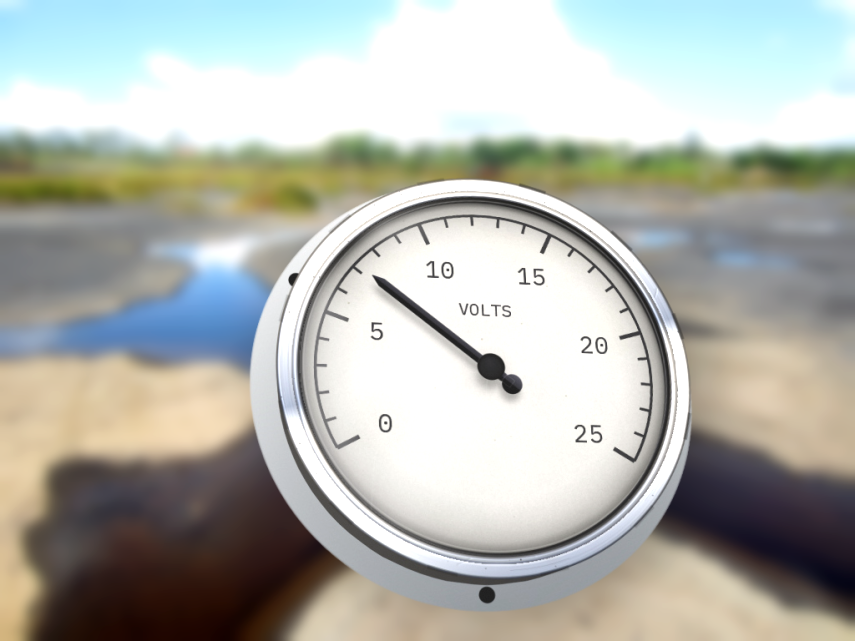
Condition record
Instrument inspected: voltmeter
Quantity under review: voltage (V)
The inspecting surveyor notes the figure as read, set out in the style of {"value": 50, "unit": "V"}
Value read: {"value": 7, "unit": "V"}
